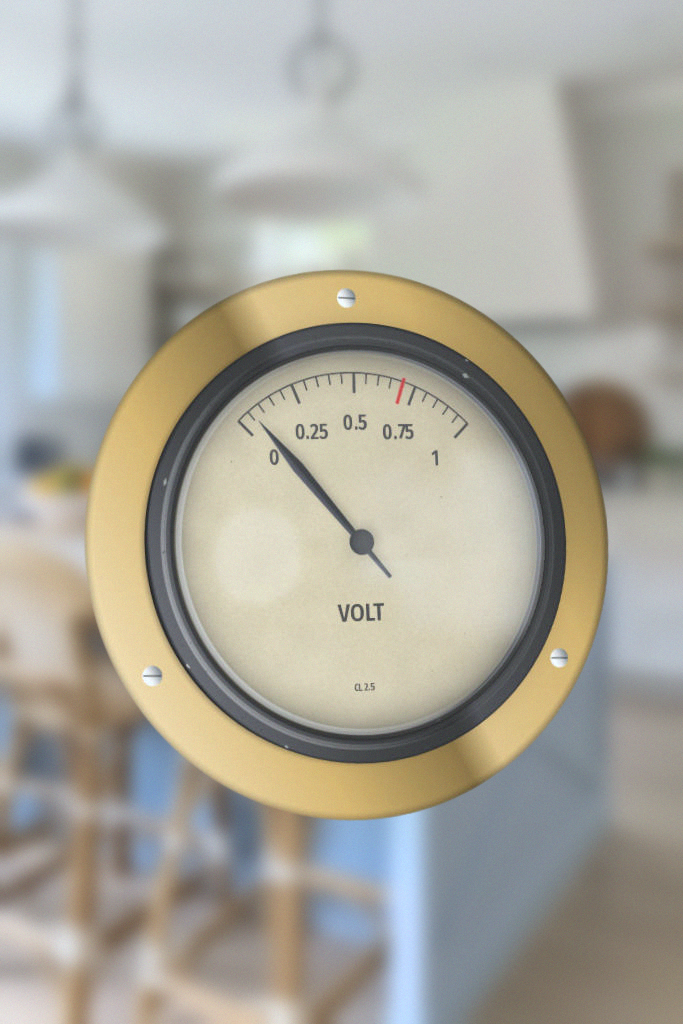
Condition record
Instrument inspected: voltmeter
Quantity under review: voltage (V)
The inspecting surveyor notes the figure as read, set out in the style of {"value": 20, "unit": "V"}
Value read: {"value": 0.05, "unit": "V"}
